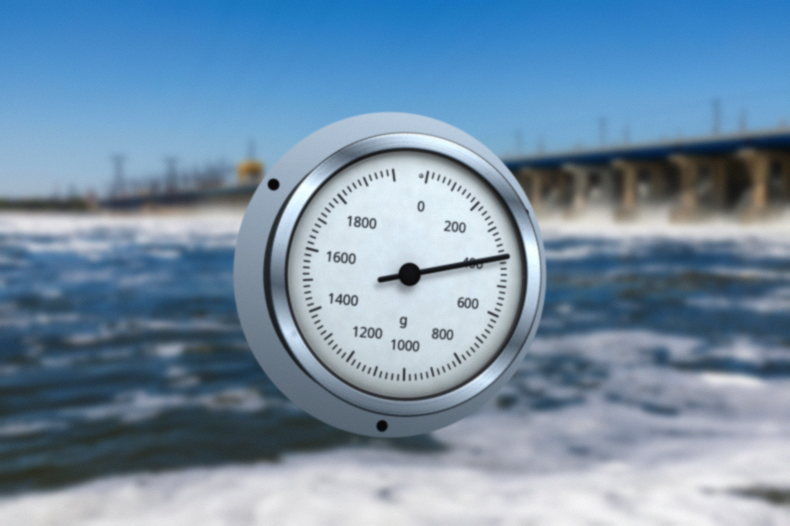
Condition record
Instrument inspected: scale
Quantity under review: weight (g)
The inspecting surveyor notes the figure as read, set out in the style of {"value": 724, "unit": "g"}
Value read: {"value": 400, "unit": "g"}
